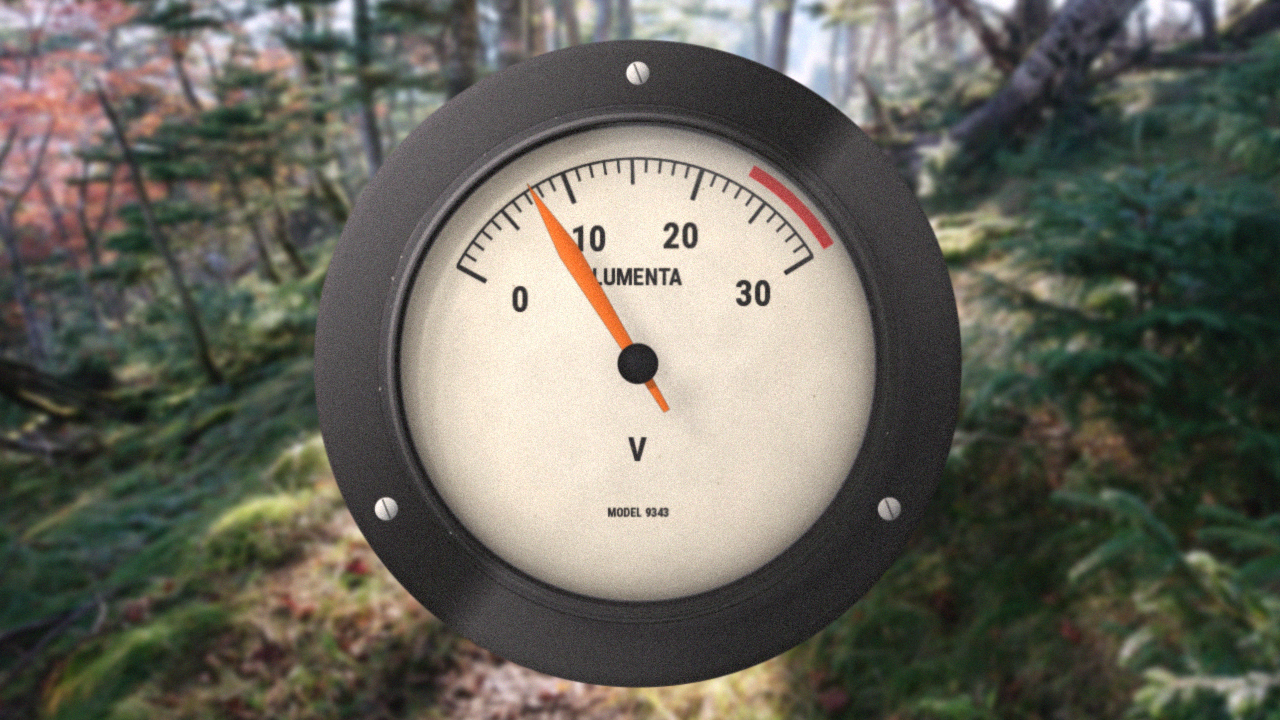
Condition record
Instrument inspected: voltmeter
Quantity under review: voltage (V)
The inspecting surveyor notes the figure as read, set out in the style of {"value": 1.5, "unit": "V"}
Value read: {"value": 7.5, "unit": "V"}
